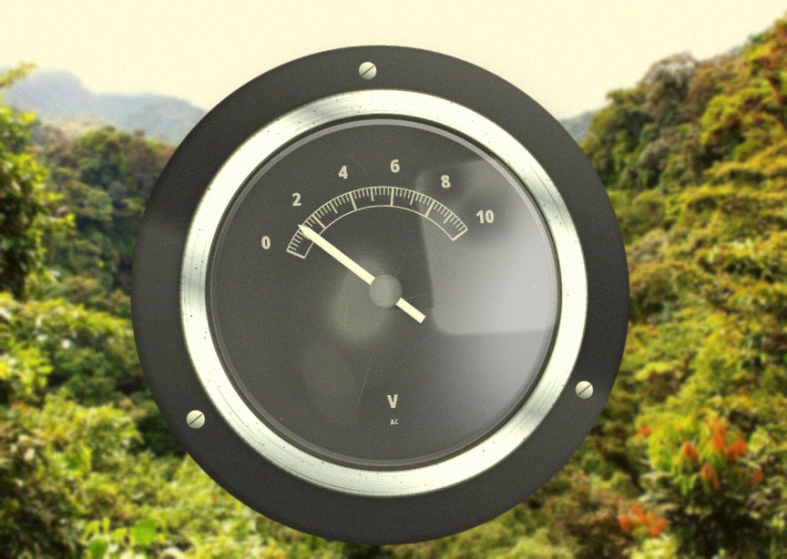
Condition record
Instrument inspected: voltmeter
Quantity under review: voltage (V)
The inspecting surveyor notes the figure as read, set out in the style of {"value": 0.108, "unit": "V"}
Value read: {"value": 1.2, "unit": "V"}
